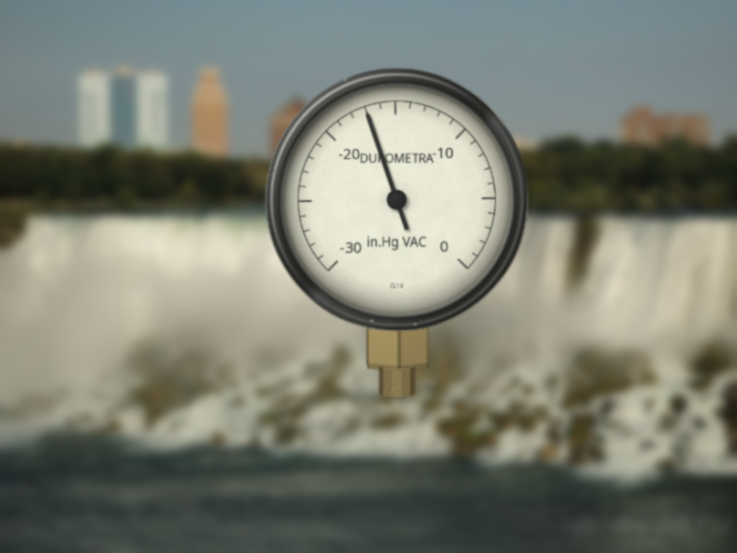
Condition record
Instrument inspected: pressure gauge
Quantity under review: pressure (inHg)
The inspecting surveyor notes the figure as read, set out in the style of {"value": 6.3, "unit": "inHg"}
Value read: {"value": -17, "unit": "inHg"}
